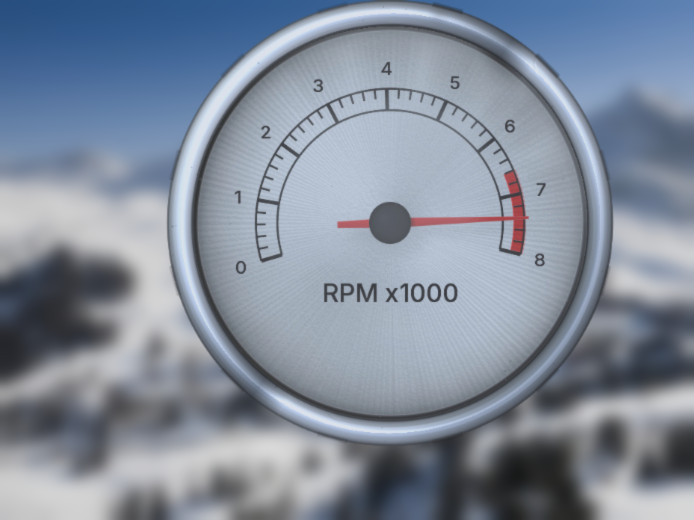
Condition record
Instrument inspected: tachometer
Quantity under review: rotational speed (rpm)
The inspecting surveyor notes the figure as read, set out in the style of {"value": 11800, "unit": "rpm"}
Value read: {"value": 7400, "unit": "rpm"}
